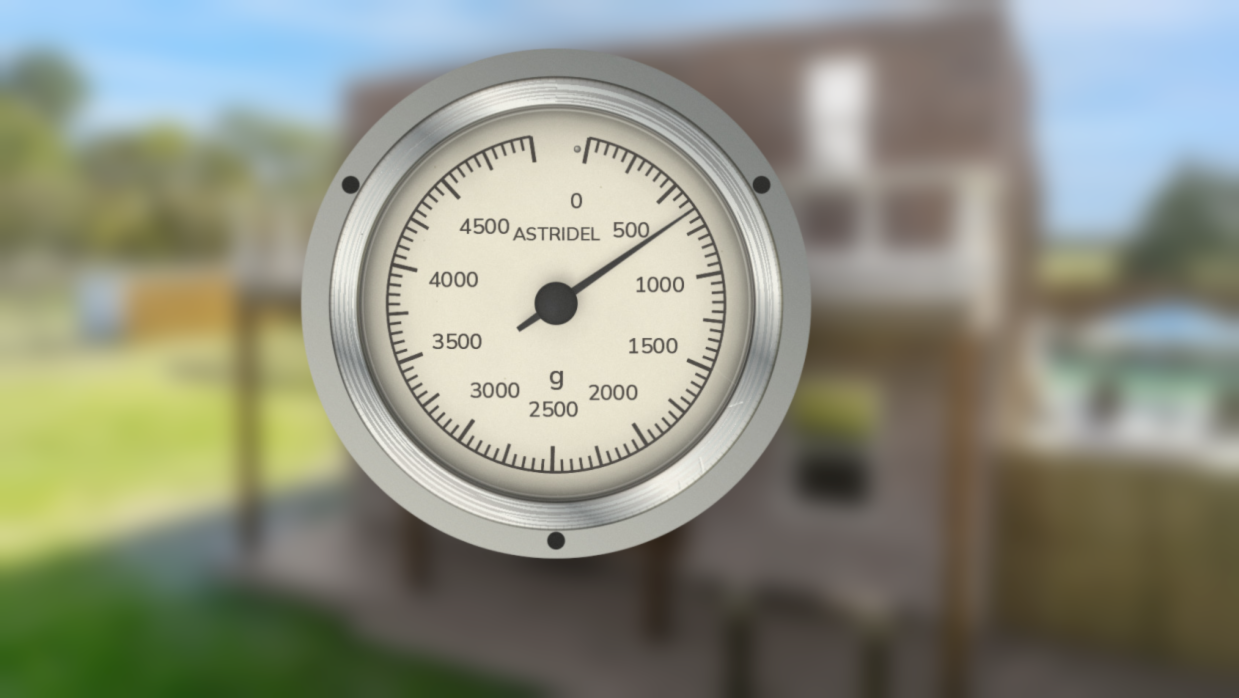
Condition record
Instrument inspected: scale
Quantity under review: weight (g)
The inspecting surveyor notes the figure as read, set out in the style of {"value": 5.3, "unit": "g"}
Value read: {"value": 650, "unit": "g"}
